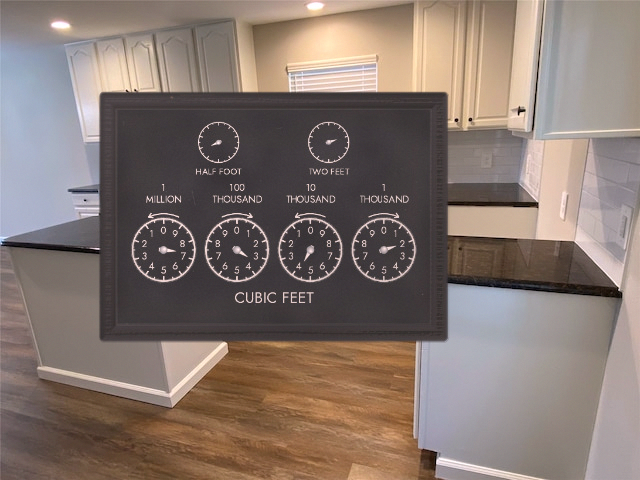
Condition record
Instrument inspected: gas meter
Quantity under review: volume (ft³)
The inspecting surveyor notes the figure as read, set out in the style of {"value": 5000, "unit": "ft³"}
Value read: {"value": 734200, "unit": "ft³"}
